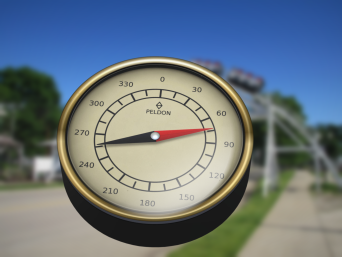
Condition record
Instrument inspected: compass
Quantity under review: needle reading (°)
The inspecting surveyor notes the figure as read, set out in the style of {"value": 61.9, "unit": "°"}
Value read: {"value": 75, "unit": "°"}
